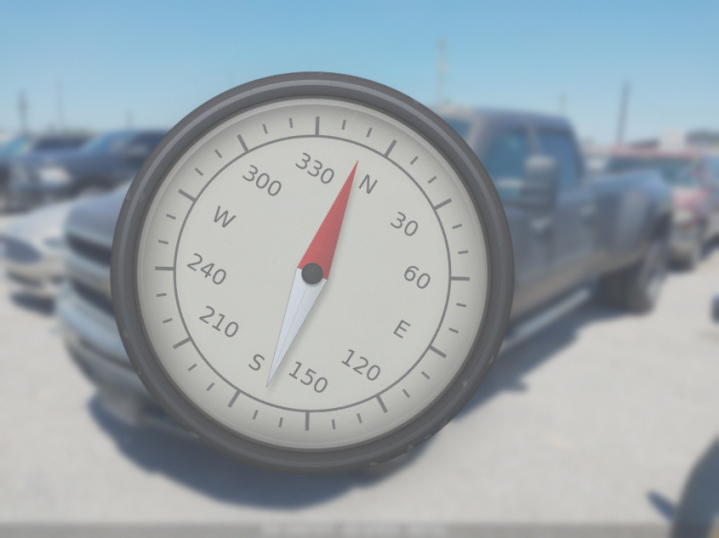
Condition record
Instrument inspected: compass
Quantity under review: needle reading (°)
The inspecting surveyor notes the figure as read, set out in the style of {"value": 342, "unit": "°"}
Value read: {"value": 350, "unit": "°"}
